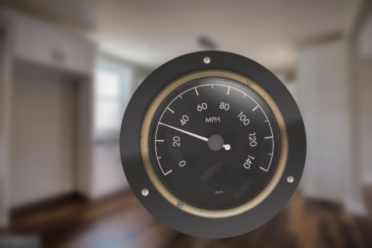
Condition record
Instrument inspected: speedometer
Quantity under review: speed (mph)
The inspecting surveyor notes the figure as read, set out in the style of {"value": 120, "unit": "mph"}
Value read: {"value": 30, "unit": "mph"}
